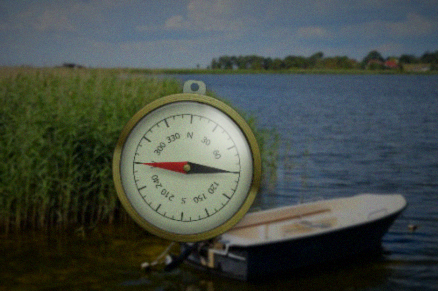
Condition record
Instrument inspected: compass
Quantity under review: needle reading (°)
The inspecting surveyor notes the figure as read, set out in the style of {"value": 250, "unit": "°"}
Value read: {"value": 270, "unit": "°"}
